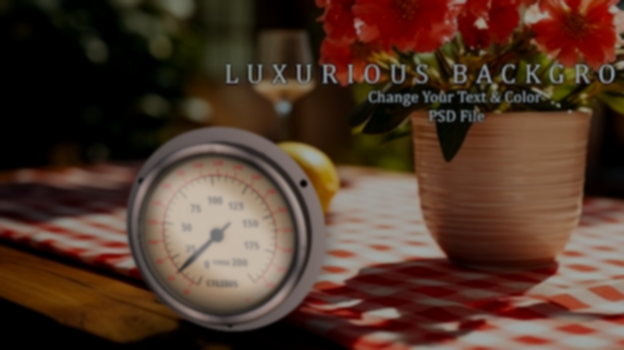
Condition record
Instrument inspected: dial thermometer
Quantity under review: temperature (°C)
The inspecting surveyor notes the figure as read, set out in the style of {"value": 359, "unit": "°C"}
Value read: {"value": 15, "unit": "°C"}
